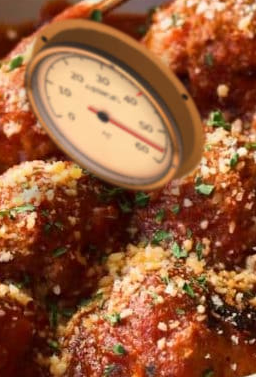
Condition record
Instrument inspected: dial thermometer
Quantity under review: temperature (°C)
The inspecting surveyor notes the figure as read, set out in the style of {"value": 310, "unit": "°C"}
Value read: {"value": 55, "unit": "°C"}
